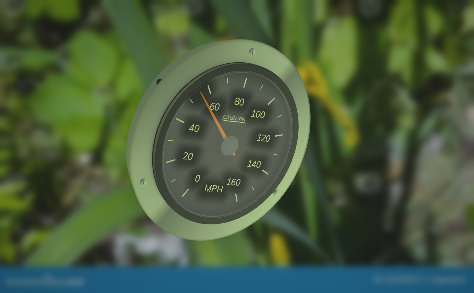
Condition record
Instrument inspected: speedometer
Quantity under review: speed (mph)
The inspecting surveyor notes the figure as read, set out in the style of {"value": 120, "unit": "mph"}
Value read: {"value": 55, "unit": "mph"}
